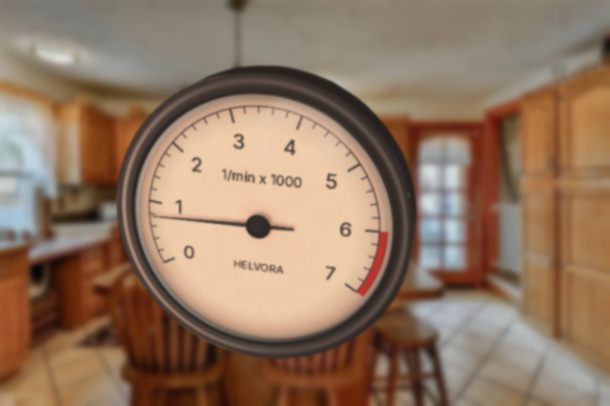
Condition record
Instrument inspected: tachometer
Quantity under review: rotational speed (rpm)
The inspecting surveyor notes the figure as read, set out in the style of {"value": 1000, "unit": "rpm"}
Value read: {"value": 800, "unit": "rpm"}
